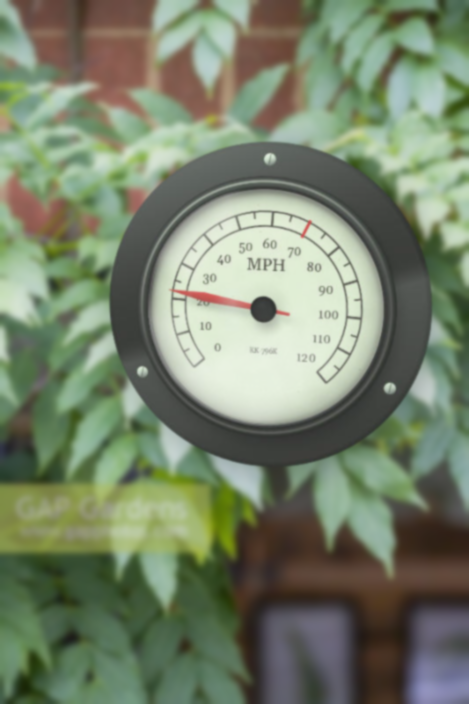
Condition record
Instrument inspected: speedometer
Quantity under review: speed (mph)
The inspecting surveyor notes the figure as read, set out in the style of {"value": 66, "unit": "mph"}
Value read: {"value": 22.5, "unit": "mph"}
